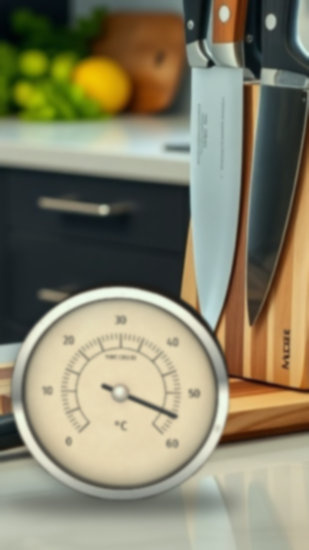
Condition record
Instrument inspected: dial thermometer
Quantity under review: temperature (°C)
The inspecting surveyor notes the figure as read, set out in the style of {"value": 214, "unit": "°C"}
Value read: {"value": 55, "unit": "°C"}
